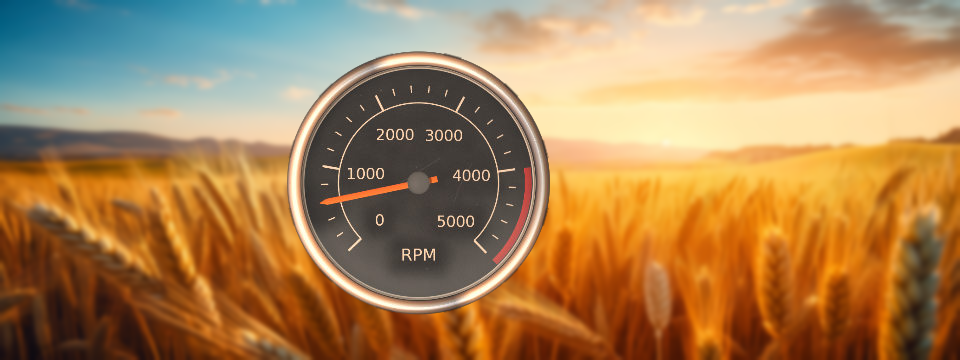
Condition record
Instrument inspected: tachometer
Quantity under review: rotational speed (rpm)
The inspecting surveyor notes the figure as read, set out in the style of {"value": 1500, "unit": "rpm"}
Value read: {"value": 600, "unit": "rpm"}
